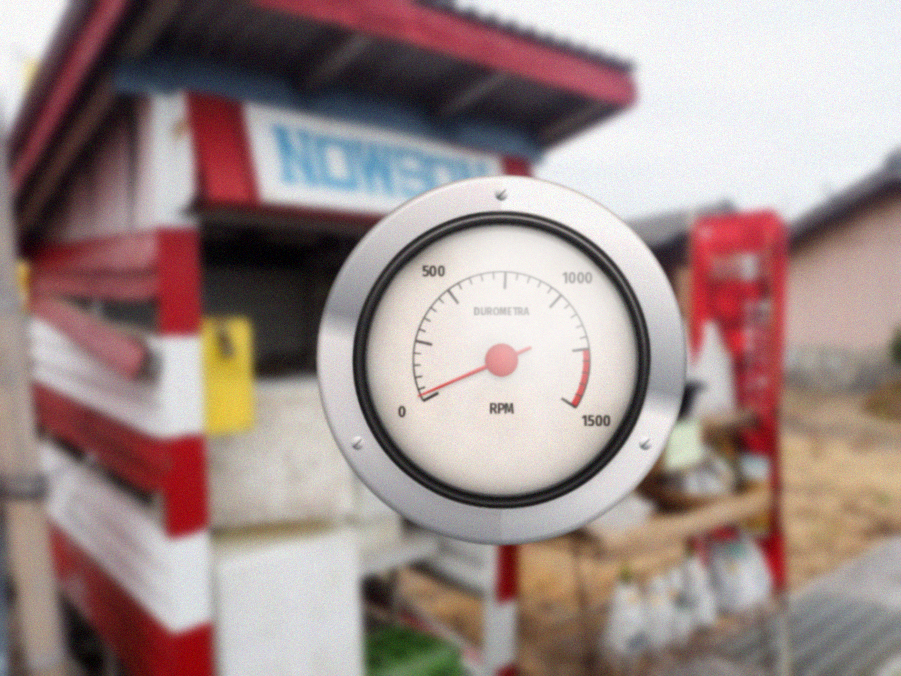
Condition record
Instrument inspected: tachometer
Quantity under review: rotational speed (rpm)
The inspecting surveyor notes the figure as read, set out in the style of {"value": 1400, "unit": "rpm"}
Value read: {"value": 25, "unit": "rpm"}
